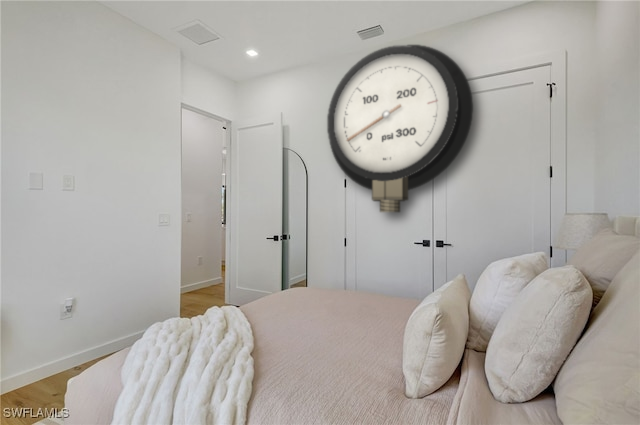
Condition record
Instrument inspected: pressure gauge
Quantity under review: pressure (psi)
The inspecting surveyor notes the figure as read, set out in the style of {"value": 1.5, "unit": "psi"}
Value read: {"value": 20, "unit": "psi"}
